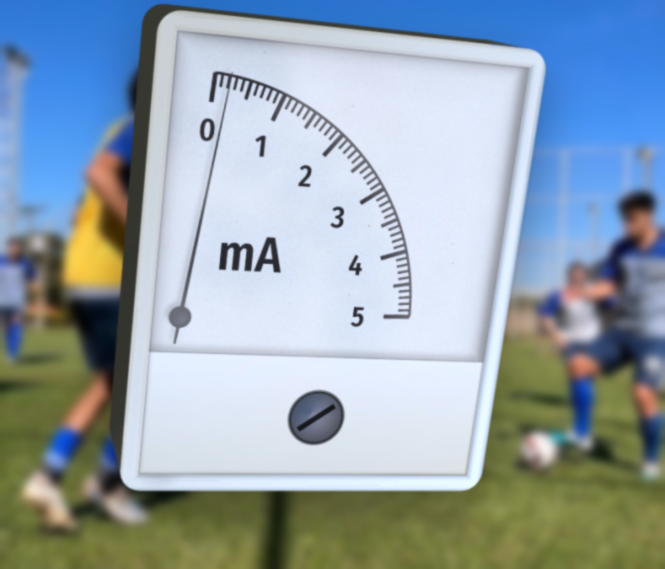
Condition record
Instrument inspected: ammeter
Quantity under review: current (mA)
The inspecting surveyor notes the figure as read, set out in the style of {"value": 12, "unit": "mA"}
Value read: {"value": 0.2, "unit": "mA"}
